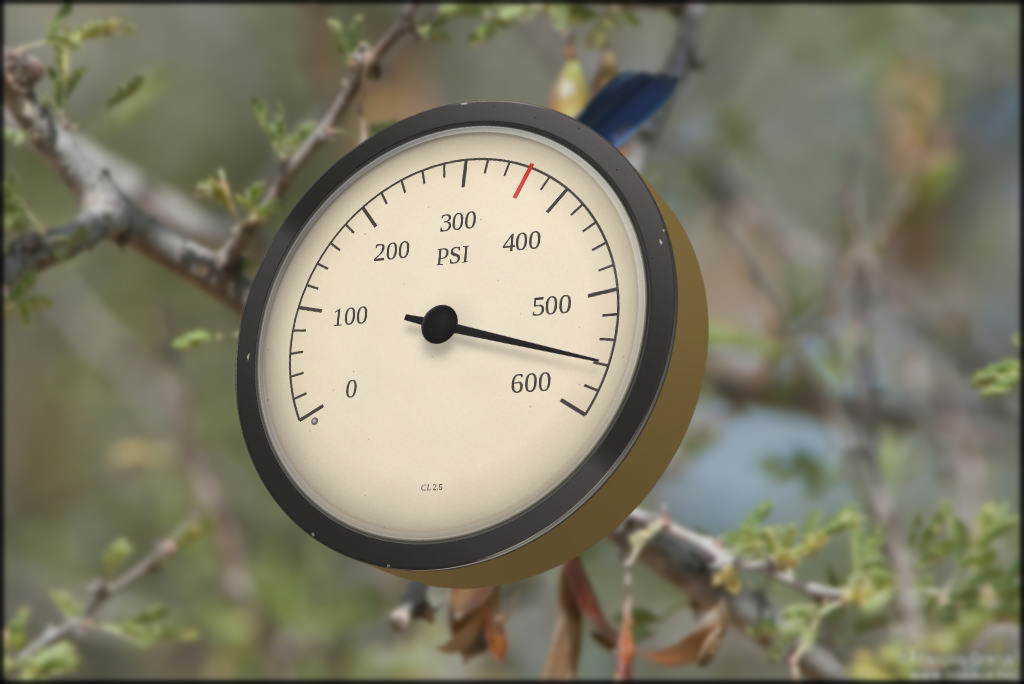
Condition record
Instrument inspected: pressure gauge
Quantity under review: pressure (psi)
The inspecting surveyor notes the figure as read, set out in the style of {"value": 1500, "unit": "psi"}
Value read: {"value": 560, "unit": "psi"}
